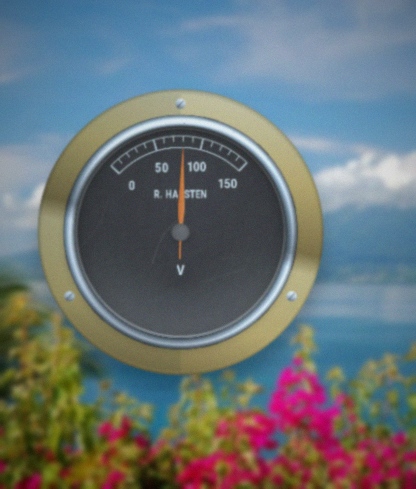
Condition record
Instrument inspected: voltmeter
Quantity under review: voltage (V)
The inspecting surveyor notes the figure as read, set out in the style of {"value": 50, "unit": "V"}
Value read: {"value": 80, "unit": "V"}
